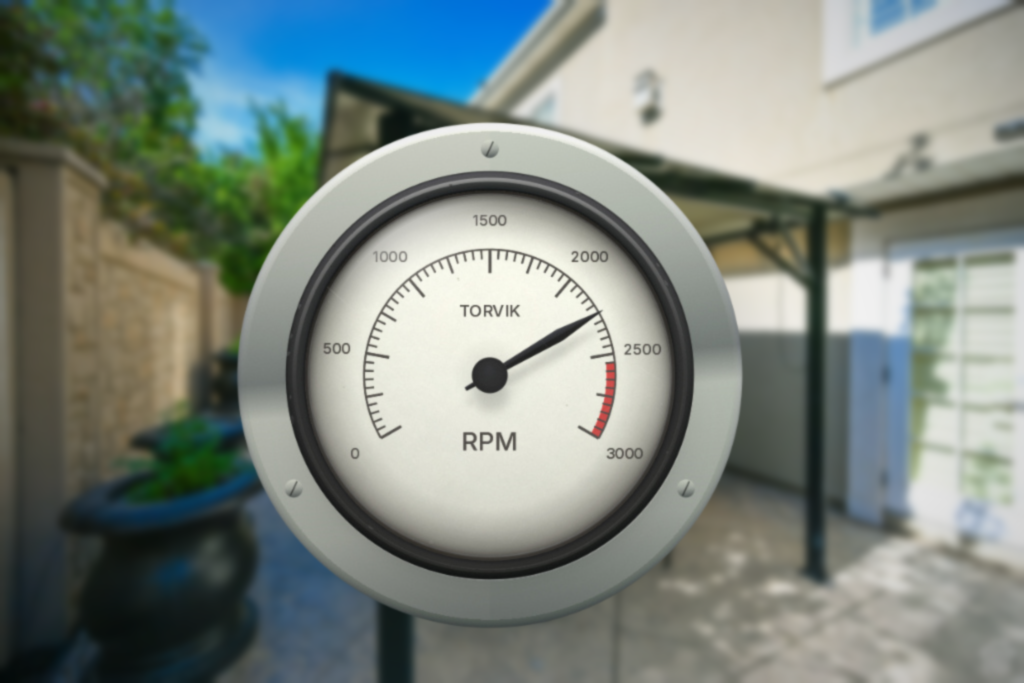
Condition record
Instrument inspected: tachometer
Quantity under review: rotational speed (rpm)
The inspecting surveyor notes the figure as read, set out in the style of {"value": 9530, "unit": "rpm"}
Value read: {"value": 2250, "unit": "rpm"}
